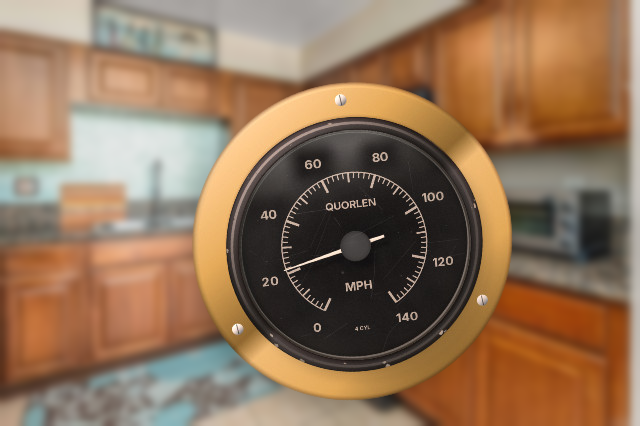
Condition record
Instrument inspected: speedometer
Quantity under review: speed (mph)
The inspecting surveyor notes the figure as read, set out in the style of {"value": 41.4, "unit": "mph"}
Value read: {"value": 22, "unit": "mph"}
